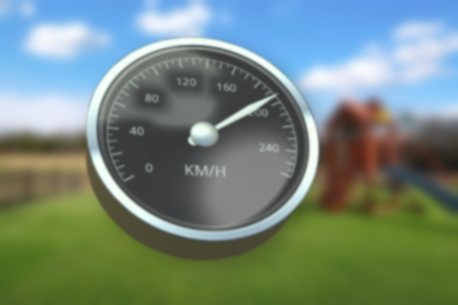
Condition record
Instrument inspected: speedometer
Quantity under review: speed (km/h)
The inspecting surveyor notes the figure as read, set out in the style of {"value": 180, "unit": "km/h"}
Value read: {"value": 195, "unit": "km/h"}
